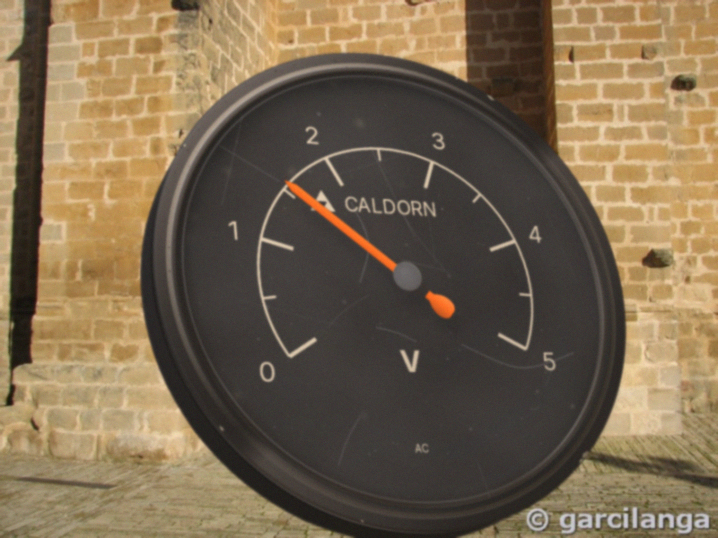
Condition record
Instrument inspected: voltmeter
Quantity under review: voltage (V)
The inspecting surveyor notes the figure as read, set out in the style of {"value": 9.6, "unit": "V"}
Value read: {"value": 1.5, "unit": "V"}
